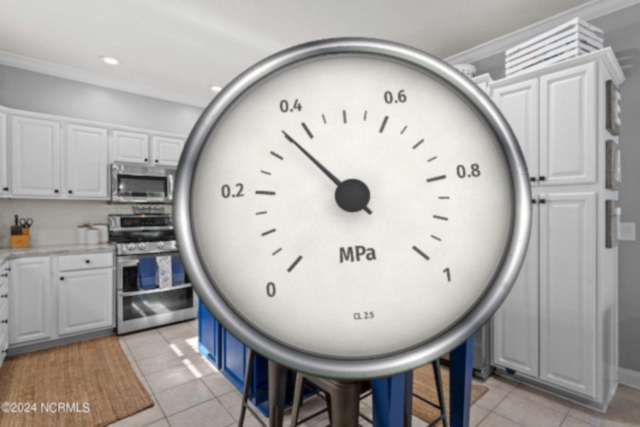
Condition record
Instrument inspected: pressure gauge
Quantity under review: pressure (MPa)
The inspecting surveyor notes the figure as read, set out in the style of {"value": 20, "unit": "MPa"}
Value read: {"value": 0.35, "unit": "MPa"}
